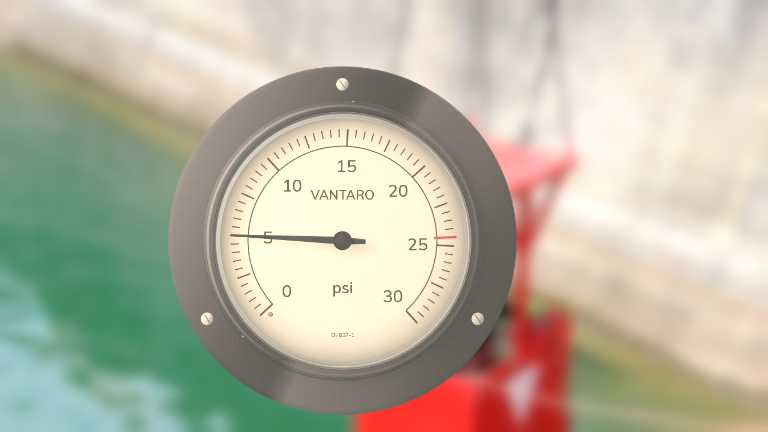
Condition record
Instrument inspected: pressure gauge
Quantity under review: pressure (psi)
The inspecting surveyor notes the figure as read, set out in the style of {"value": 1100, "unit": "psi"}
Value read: {"value": 5, "unit": "psi"}
